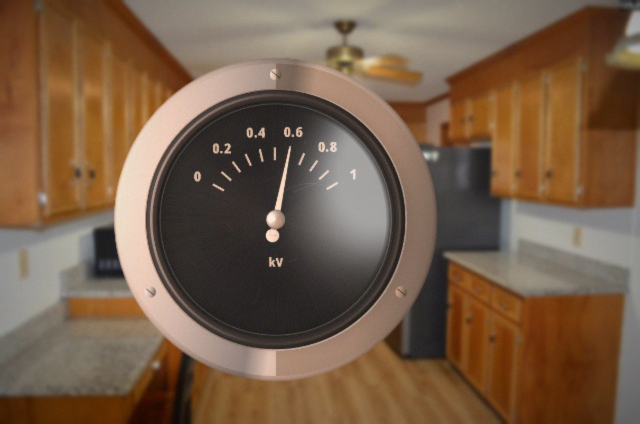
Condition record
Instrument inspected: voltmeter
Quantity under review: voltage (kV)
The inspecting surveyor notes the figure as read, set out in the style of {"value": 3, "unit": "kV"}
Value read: {"value": 0.6, "unit": "kV"}
